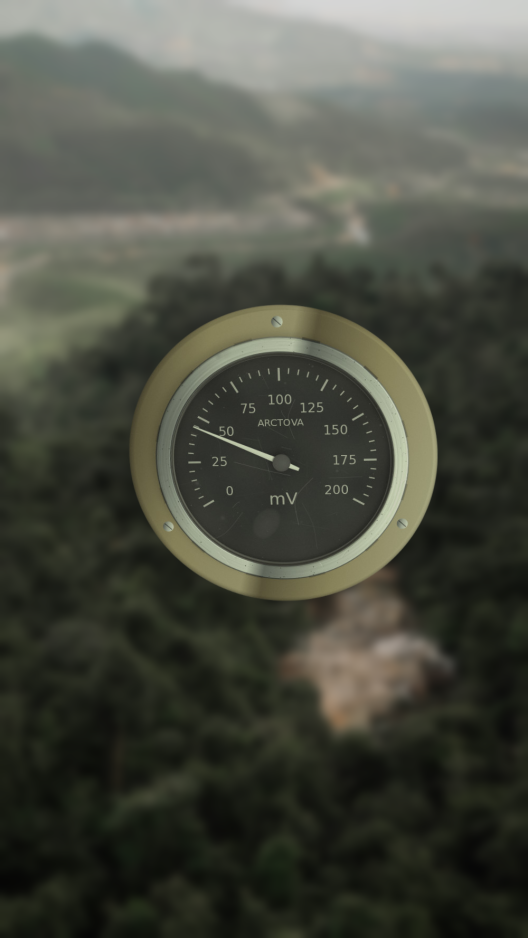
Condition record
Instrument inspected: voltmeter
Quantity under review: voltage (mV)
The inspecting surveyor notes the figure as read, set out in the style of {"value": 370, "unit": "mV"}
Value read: {"value": 45, "unit": "mV"}
